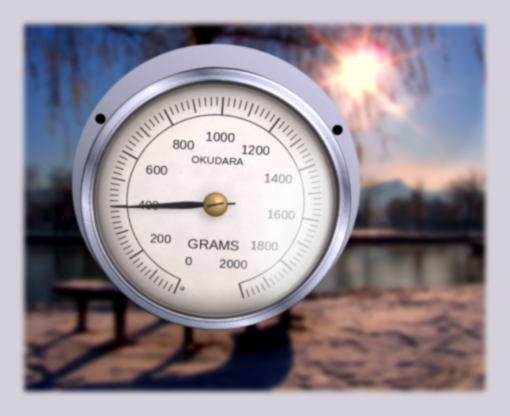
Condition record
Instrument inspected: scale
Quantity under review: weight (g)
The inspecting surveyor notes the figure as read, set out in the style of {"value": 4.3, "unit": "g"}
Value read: {"value": 400, "unit": "g"}
